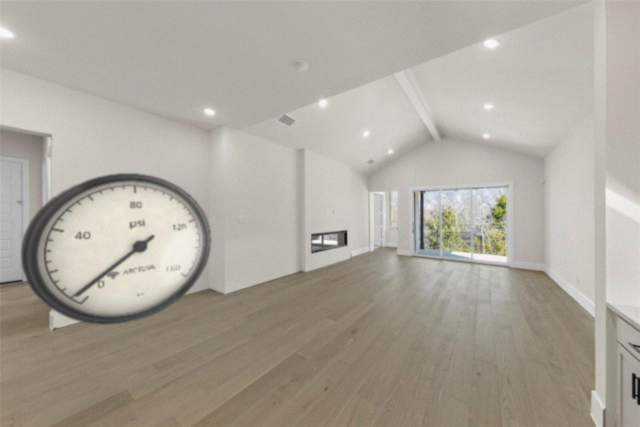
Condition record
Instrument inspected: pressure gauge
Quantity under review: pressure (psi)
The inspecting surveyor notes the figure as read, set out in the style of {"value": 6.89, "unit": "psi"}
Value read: {"value": 5, "unit": "psi"}
